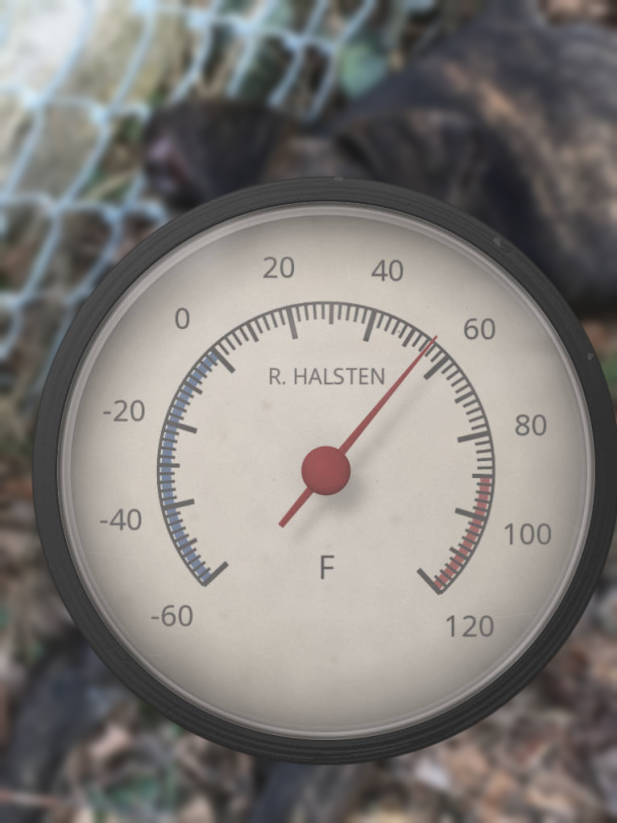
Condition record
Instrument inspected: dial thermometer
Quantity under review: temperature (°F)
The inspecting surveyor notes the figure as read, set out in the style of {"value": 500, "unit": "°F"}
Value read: {"value": 55, "unit": "°F"}
